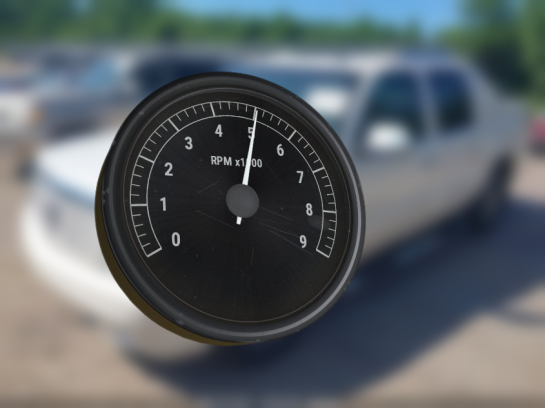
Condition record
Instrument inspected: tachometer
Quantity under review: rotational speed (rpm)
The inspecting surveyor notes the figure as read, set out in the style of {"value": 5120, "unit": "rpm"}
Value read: {"value": 5000, "unit": "rpm"}
